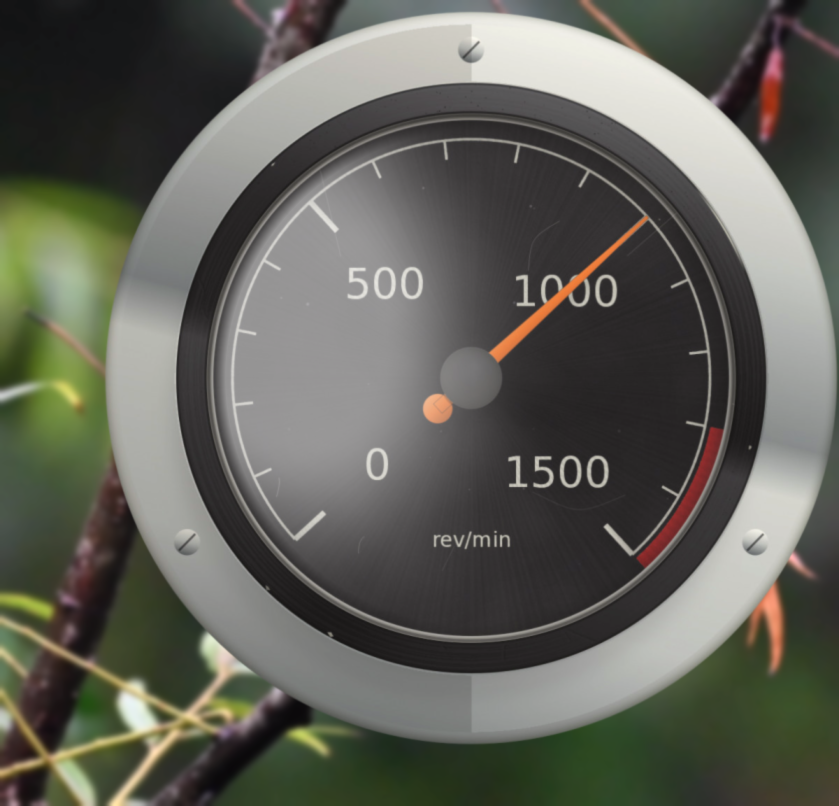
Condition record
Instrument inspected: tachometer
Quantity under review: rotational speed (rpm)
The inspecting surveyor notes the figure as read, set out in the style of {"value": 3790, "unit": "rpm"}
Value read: {"value": 1000, "unit": "rpm"}
